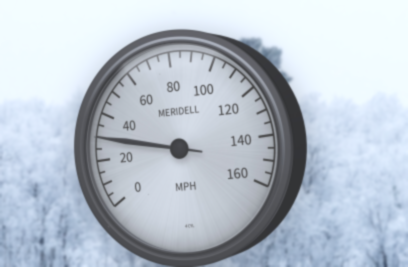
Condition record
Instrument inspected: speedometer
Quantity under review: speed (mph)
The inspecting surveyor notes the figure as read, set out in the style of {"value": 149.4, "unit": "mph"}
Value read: {"value": 30, "unit": "mph"}
